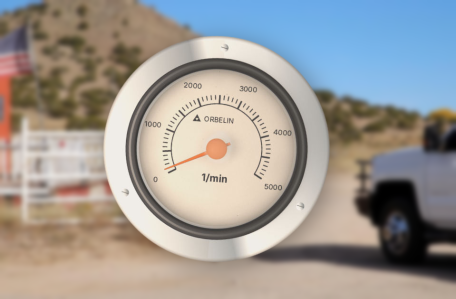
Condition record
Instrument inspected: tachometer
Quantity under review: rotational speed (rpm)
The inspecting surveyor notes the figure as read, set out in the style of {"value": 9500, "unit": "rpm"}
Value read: {"value": 100, "unit": "rpm"}
